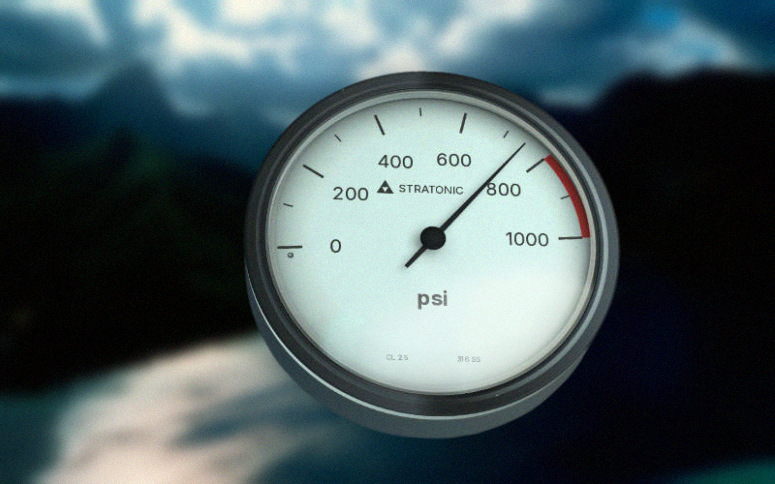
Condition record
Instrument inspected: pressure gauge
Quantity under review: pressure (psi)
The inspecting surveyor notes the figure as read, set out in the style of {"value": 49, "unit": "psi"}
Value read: {"value": 750, "unit": "psi"}
